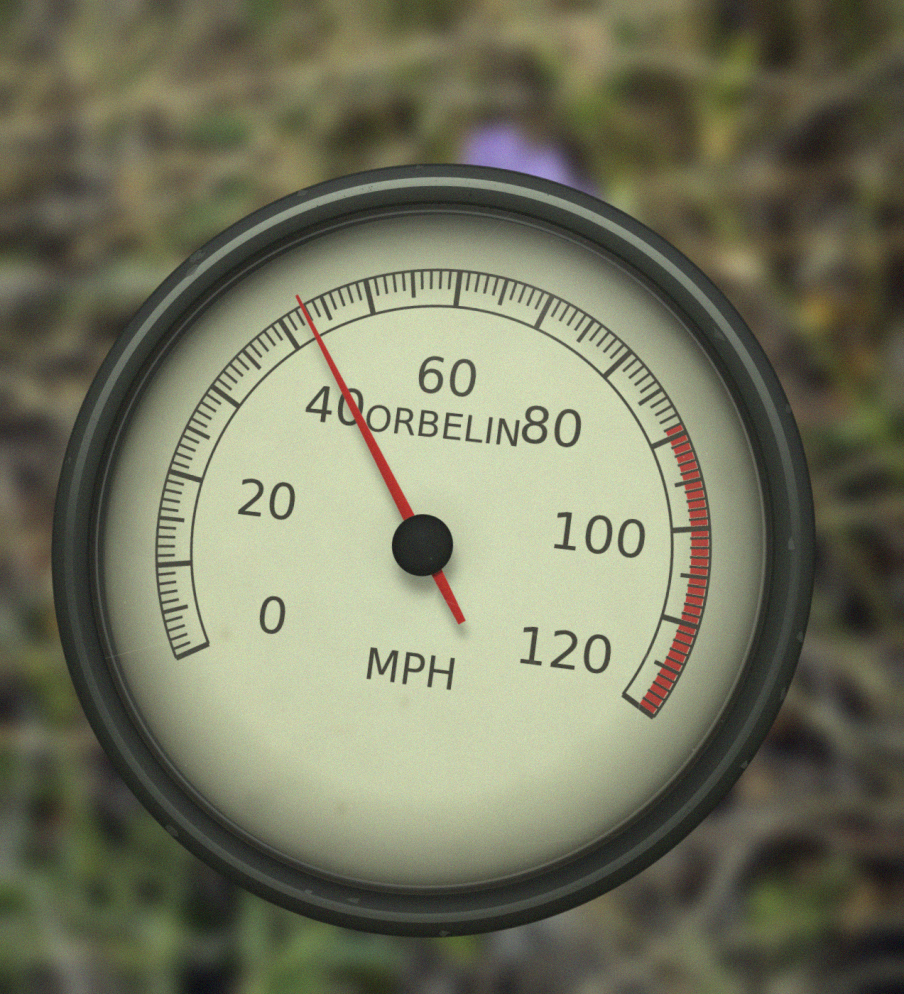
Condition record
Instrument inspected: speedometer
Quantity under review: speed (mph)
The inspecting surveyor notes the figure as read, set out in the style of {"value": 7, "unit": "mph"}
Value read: {"value": 43, "unit": "mph"}
